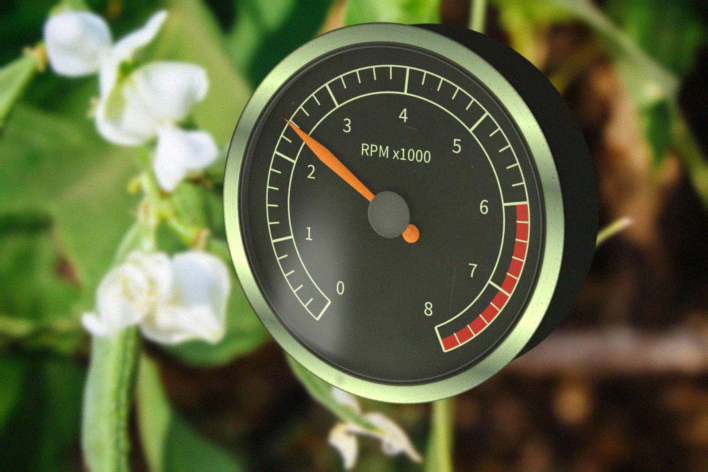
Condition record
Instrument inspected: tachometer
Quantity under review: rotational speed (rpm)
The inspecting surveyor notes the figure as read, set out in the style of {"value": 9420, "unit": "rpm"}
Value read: {"value": 2400, "unit": "rpm"}
